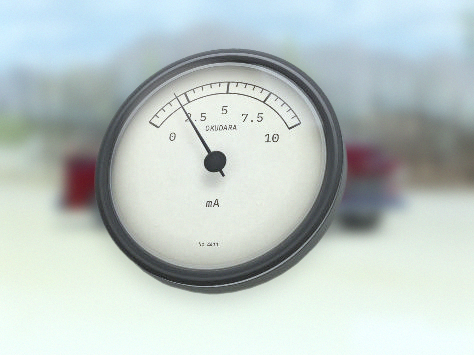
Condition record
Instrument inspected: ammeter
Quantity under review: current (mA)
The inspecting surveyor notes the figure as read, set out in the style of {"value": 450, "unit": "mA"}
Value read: {"value": 2, "unit": "mA"}
